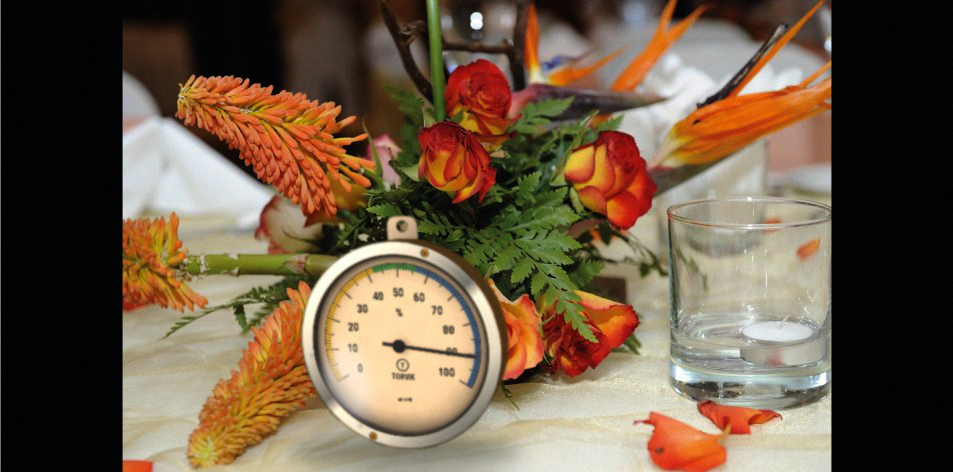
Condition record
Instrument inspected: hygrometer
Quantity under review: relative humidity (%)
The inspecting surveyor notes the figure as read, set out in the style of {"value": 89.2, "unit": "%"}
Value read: {"value": 90, "unit": "%"}
